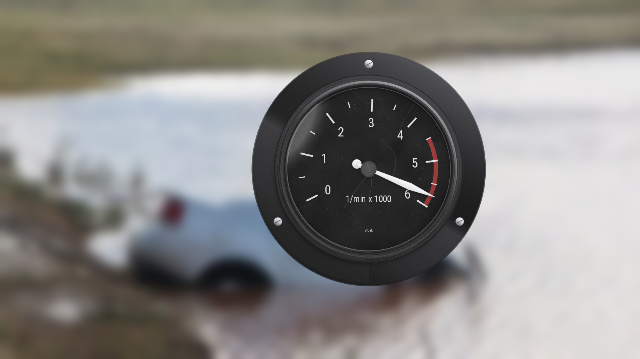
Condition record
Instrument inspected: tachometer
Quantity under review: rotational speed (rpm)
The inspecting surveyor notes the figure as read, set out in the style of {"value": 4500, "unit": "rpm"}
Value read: {"value": 5750, "unit": "rpm"}
